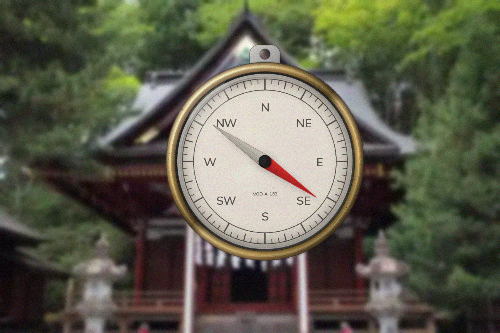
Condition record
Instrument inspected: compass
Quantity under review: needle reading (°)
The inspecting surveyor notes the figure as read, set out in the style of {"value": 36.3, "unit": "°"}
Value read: {"value": 125, "unit": "°"}
